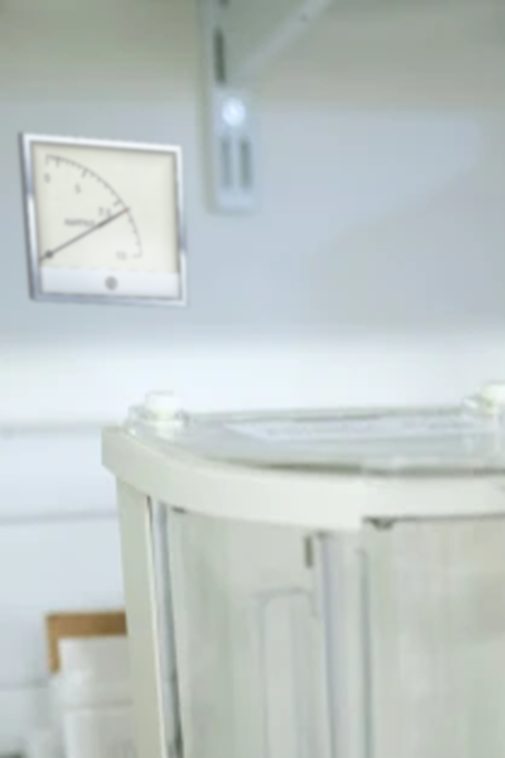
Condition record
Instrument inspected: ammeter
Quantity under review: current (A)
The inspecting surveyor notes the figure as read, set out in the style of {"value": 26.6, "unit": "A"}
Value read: {"value": 8, "unit": "A"}
